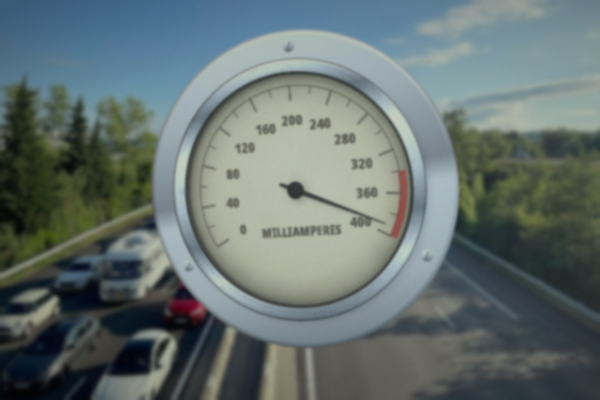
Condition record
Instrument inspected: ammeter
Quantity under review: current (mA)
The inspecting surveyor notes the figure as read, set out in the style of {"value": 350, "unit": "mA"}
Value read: {"value": 390, "unit": "mA"}
